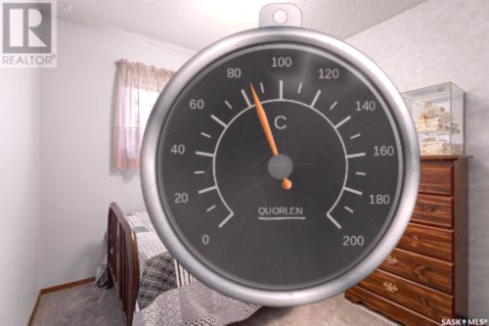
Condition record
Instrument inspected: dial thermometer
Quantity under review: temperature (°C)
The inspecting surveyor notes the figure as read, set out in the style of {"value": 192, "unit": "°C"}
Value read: {"value": 85, "unit": "°C"}
